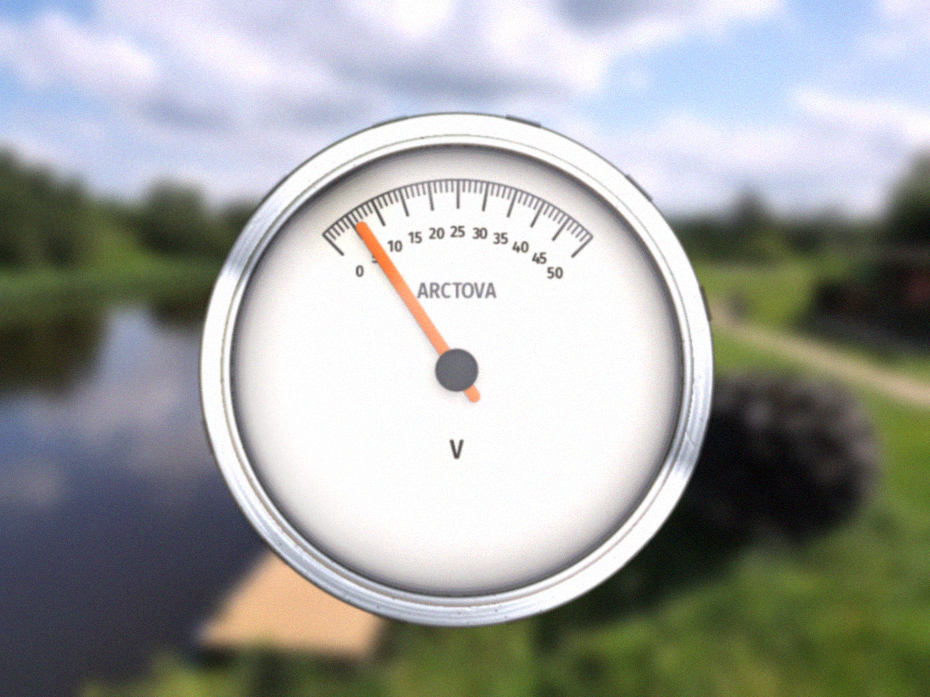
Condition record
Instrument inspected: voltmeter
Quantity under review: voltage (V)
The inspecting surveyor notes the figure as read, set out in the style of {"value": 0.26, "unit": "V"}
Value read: {"value": 6, "unit": "V"}
